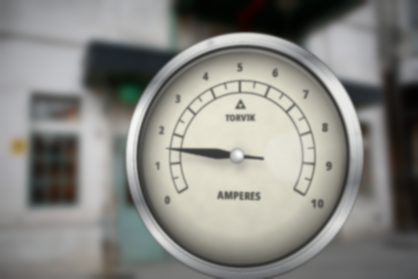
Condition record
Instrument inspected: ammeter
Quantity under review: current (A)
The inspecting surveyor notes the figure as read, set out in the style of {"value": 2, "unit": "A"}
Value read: {"value": 1.5, "unit": "A"}
